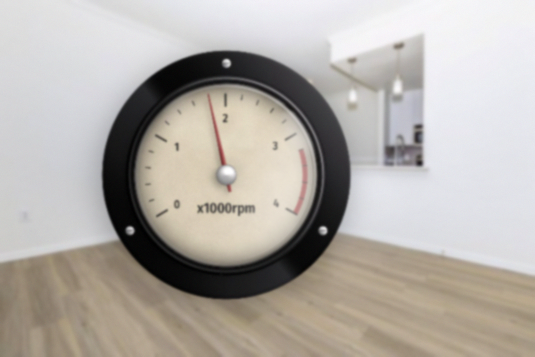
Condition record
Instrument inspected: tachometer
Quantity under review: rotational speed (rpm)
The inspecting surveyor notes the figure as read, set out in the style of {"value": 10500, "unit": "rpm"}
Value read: {"value": 1800, "unit": "rpm"}
